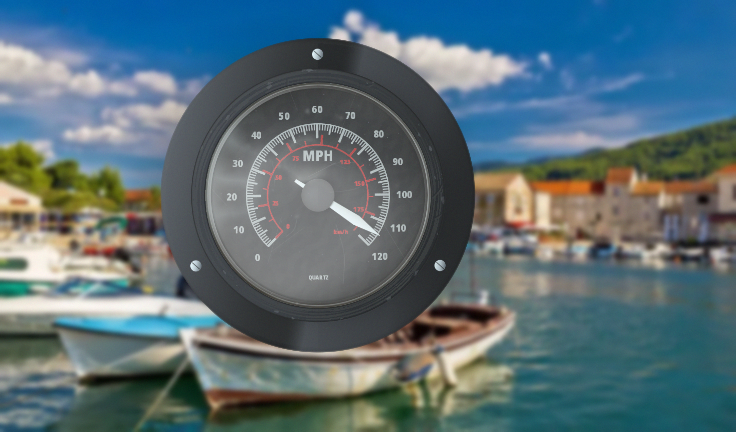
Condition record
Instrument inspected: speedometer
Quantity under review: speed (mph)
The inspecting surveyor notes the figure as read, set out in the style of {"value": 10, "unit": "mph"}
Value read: {"value": 115, "unit": "mph"}
